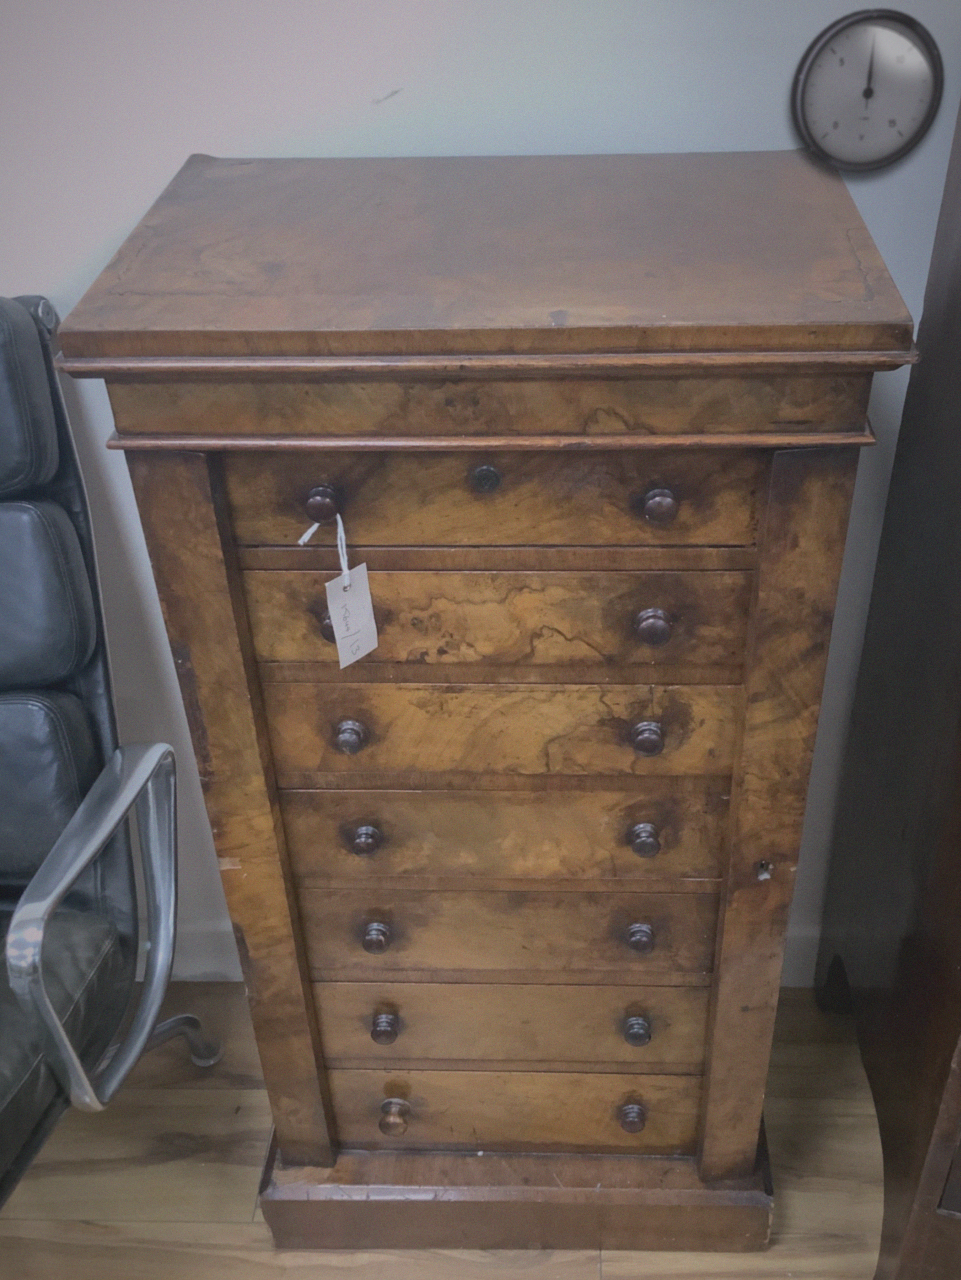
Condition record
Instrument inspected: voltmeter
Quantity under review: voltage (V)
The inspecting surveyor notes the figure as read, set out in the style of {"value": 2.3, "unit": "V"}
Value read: {"value": 7.5, "unit": "V"}
